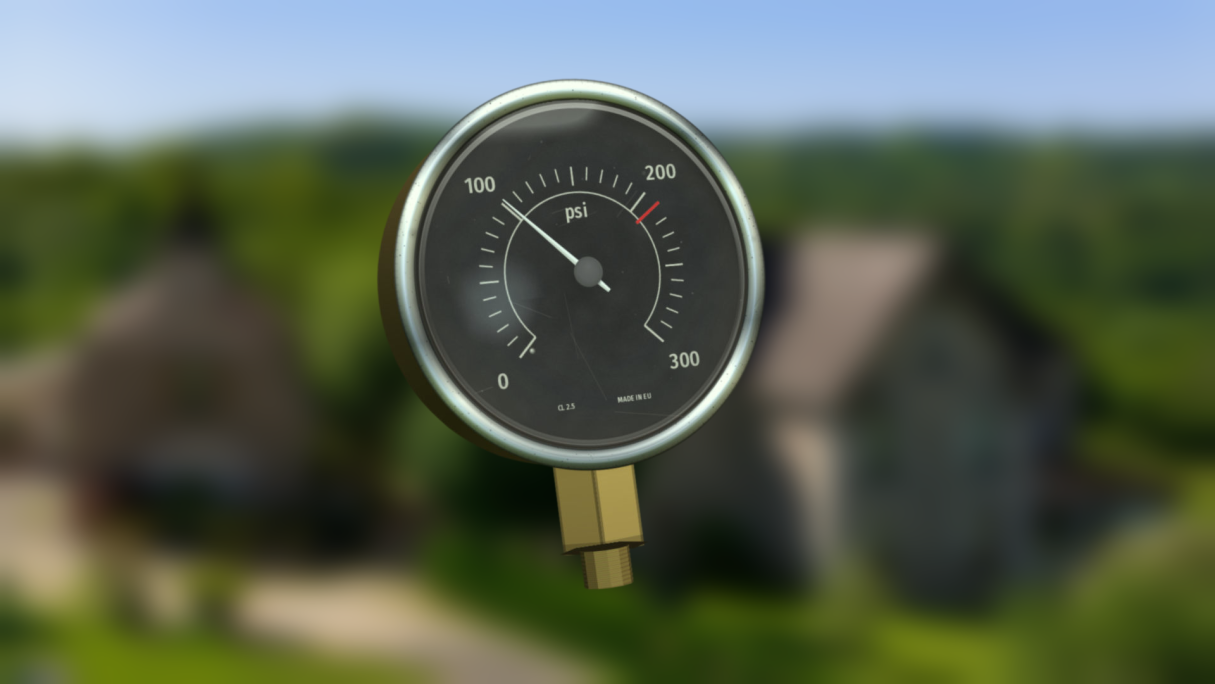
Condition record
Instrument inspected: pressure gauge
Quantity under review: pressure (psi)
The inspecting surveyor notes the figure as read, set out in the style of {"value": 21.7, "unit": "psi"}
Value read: {"value": 100, "unit": "psi"}
